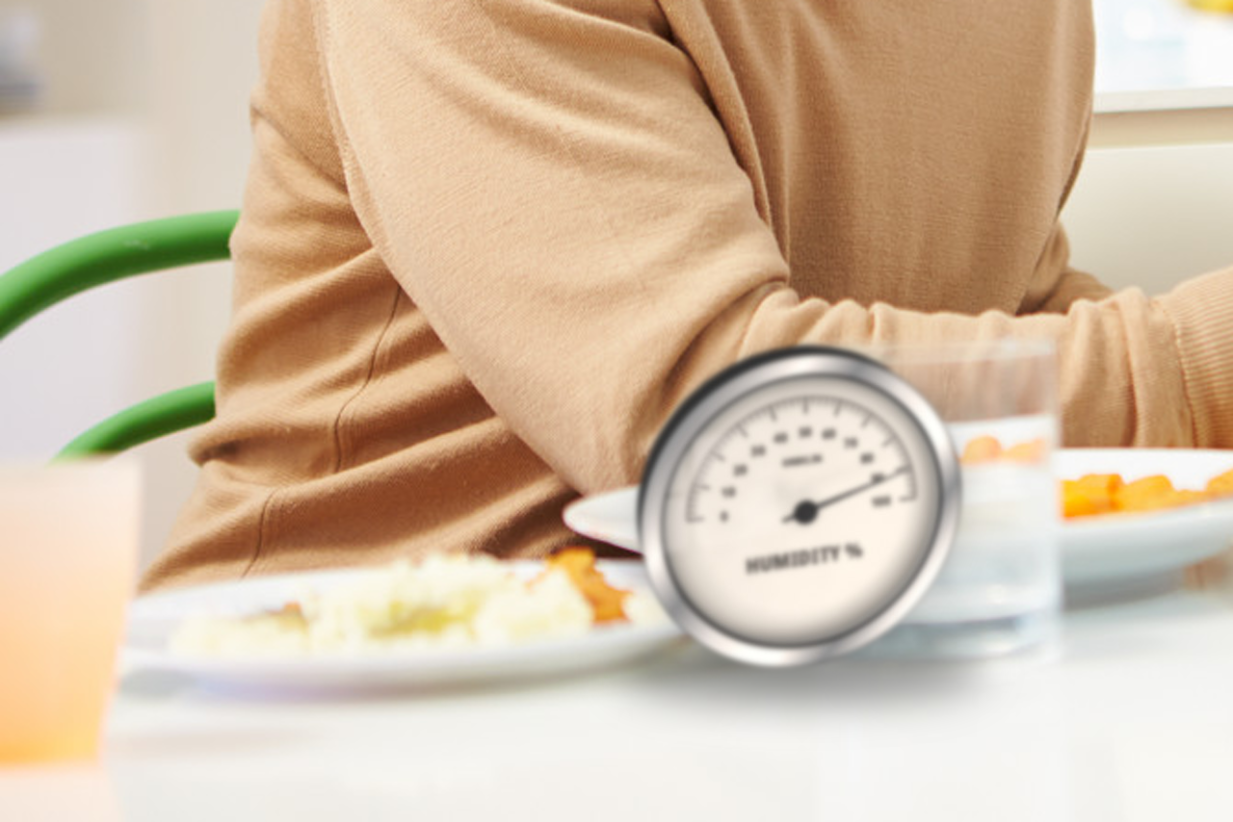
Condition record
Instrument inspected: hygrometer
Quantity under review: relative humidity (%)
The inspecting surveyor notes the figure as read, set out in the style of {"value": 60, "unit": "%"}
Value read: {"value": 90, "unit": "%"}
